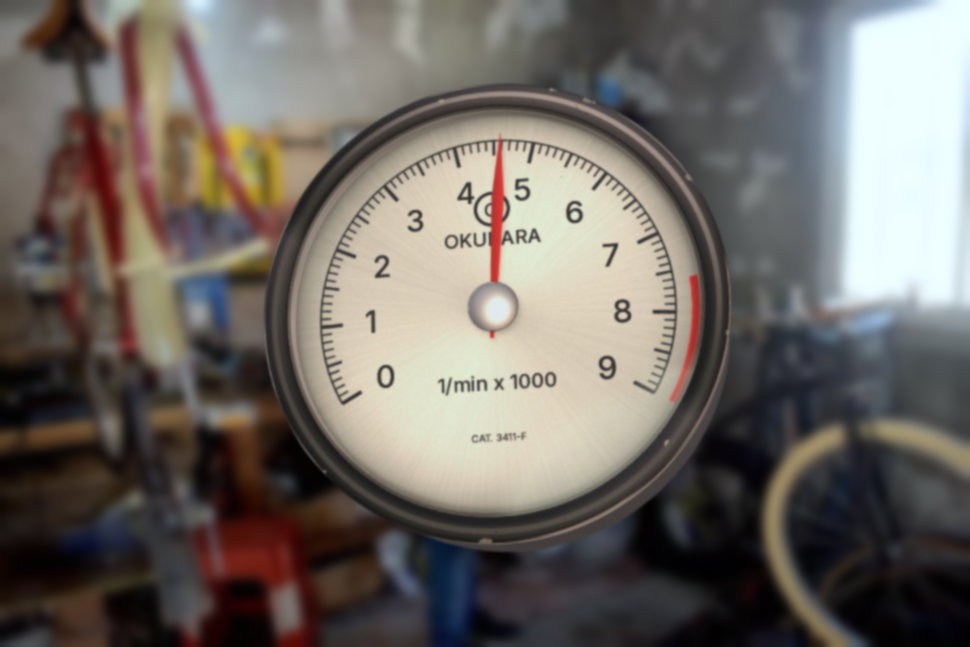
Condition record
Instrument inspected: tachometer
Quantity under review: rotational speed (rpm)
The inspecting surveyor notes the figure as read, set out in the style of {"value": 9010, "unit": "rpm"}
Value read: {"value": 4600, "unit": "rpm"}
